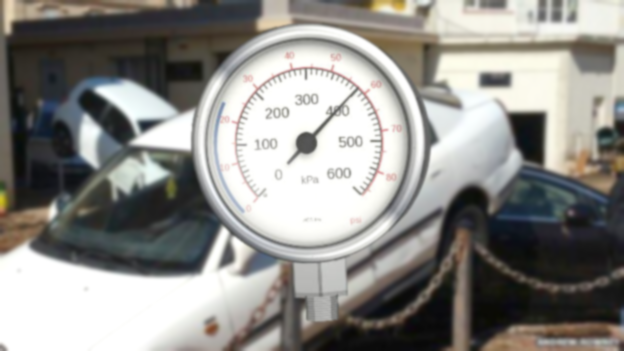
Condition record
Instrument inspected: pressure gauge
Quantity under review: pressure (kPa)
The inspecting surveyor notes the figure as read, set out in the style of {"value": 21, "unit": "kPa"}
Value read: {"value": 400, "unit": "kPa"}
